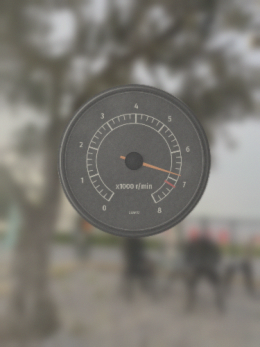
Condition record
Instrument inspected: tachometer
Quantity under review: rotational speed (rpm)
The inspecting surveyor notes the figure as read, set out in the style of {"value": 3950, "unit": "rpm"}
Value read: {"value": 6800, "unit": "rpm"}
